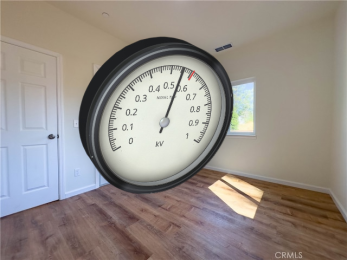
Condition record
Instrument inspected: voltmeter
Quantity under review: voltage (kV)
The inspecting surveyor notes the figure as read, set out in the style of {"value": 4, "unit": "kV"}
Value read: {"value": 0.55, "unit": "kV"}
